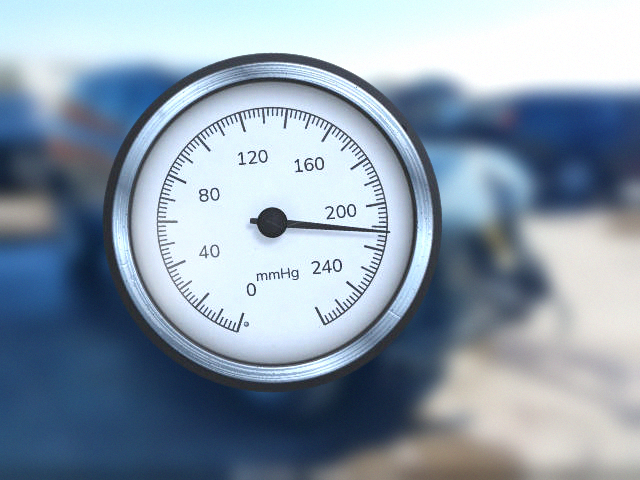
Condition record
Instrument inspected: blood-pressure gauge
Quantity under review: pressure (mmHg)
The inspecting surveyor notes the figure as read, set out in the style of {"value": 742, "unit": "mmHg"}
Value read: {"value": 212, "unit": "mmHg"}
